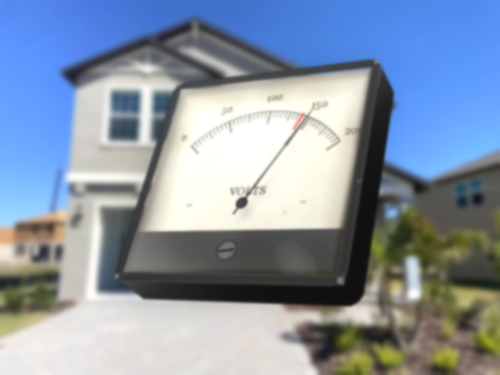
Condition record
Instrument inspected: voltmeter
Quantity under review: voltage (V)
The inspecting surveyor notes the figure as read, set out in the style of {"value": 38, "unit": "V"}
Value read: {"value": 150, "unit": "V"}
